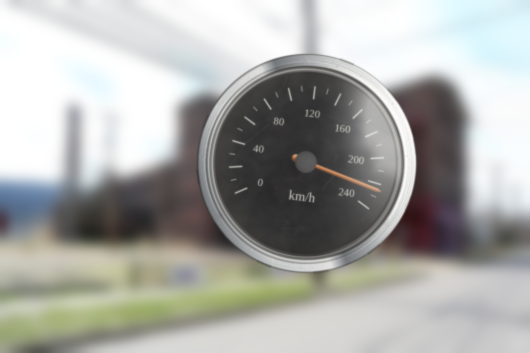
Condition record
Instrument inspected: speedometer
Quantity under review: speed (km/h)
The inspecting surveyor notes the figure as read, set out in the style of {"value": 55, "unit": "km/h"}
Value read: {"value": 225, "unit": "km/h"}
